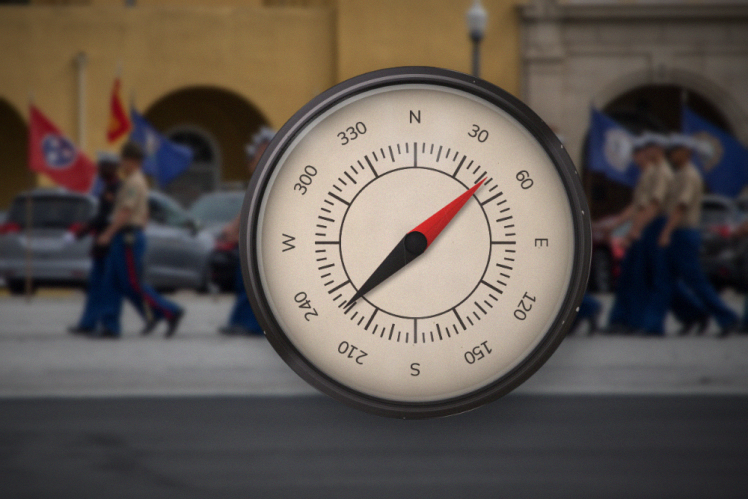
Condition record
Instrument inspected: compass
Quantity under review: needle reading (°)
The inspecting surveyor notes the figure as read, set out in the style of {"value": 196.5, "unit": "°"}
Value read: {"value": 47.5, "unit": "°"}
